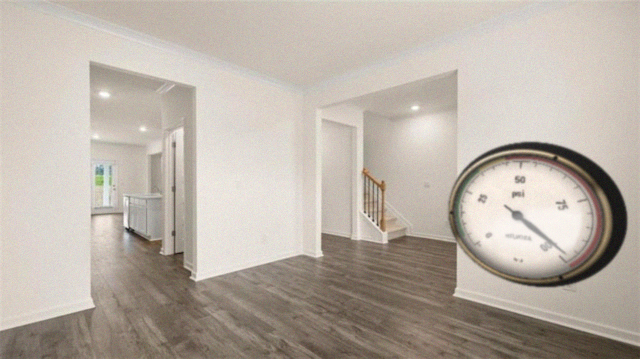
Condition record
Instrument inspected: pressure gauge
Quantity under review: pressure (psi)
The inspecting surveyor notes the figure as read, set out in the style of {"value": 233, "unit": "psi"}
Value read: {"value": 97.5, "unit": "psi"}
